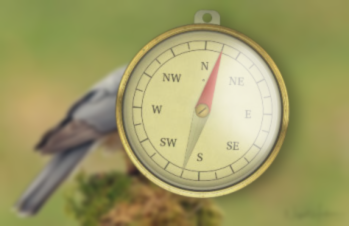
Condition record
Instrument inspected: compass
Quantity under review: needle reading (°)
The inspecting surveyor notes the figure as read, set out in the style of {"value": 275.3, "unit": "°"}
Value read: {"value": 15, "unit": "°"}
